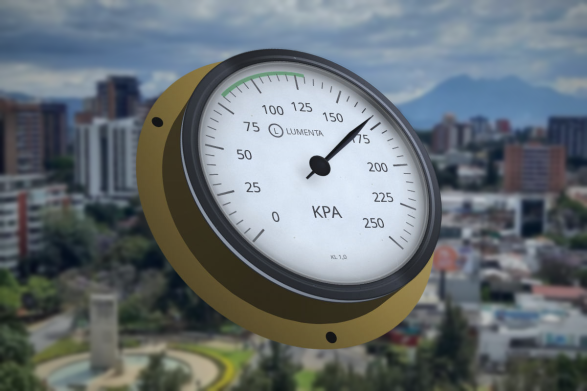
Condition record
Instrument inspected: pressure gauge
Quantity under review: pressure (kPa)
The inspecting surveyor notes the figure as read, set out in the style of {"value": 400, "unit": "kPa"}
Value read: {"value": 170, "unit": "kPa"}
